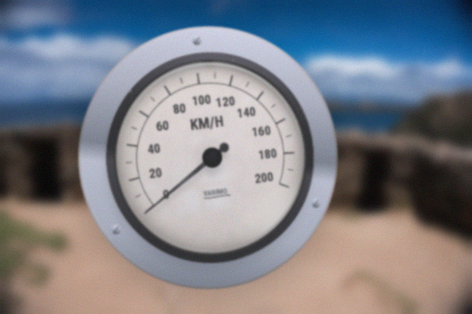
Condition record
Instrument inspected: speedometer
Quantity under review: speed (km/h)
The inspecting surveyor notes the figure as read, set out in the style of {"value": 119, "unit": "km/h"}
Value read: {"value": 0, "unit": "km/h"}
